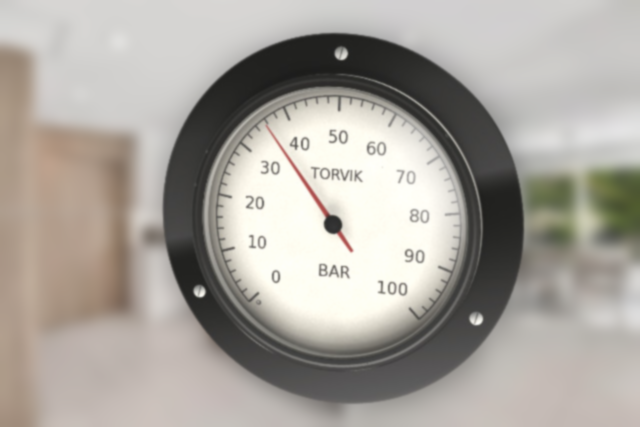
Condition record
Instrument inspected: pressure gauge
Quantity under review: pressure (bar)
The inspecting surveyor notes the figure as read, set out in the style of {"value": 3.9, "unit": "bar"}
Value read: {"value": 36, "unit": "bar"}
